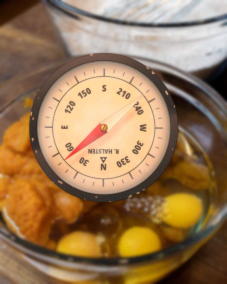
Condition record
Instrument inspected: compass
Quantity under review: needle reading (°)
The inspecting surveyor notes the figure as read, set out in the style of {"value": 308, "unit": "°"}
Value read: {"value": 50, "unit": "°"}
